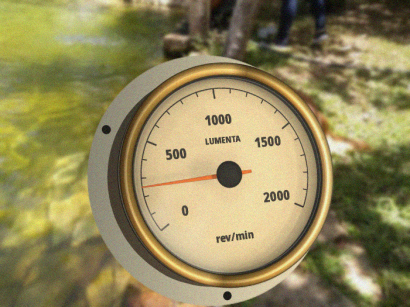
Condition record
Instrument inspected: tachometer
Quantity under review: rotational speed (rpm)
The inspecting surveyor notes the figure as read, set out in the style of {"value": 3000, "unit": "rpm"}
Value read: {"value": 250, "unit": "rpm"}
